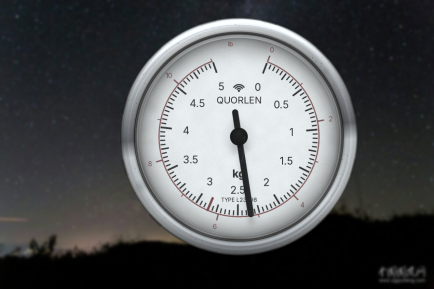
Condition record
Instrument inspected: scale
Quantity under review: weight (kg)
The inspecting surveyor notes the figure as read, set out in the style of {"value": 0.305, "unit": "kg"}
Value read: {"value": 2.35, "unit": "kg"}
